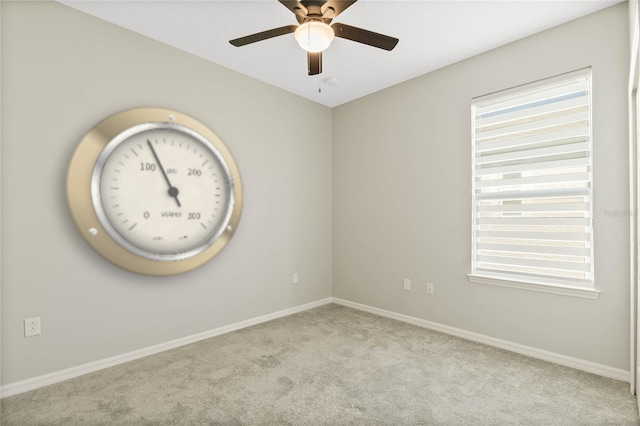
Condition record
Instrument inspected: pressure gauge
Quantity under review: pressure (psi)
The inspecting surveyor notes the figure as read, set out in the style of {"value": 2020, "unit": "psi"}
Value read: {"value": 120, "unit": "psi"}
